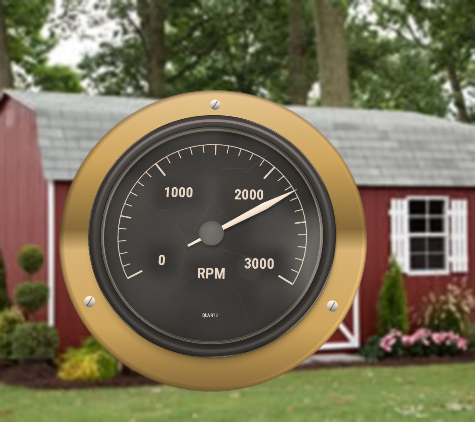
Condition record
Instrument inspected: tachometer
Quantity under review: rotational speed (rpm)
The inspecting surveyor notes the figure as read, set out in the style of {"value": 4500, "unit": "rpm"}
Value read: {"value": 2250, "unit": "rpm"}
